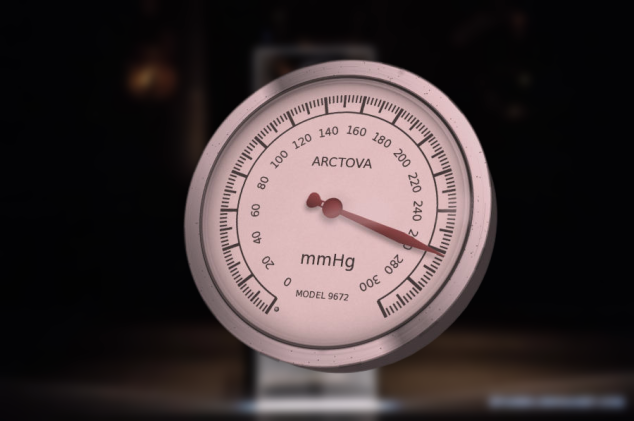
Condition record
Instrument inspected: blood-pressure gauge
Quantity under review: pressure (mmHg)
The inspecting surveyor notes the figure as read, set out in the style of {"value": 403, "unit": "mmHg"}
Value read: {"value": 262, "unit": "mmHg"}
